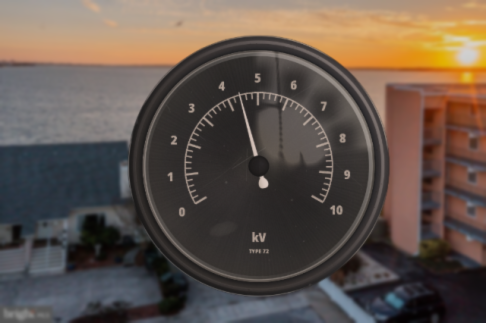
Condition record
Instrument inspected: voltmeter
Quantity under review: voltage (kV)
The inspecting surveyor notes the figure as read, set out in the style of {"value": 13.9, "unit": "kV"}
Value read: {"value": 4.4, "unit": "kV"}
